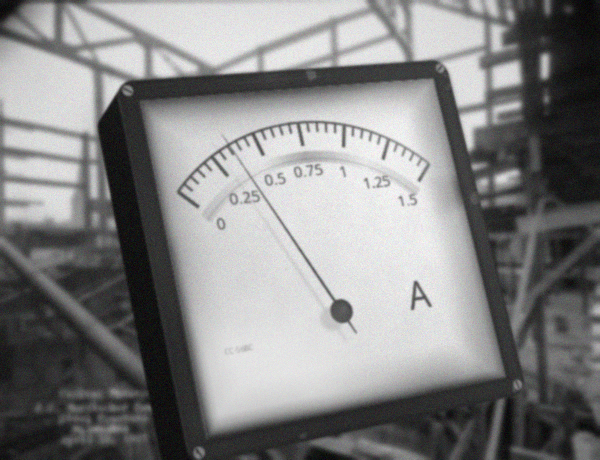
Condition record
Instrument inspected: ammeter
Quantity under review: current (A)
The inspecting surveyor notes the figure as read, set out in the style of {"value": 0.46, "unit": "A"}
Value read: {"value": 0.35, "unit": "A"}
